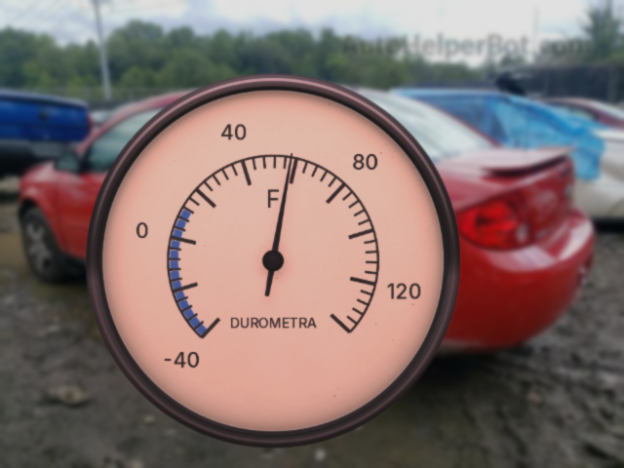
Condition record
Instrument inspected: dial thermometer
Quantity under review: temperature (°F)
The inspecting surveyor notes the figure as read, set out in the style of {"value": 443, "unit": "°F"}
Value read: {"value": 58, "unit": "°F"}
